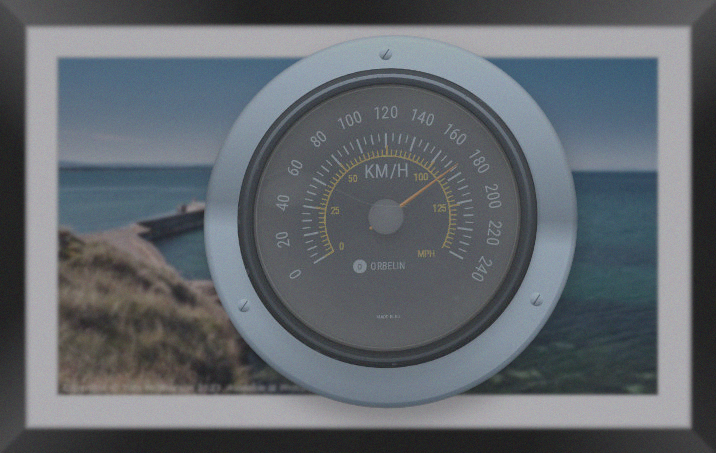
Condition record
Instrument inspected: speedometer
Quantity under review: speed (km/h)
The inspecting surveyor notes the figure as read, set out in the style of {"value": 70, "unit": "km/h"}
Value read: {"value": 175, "unit": "km/h"}
